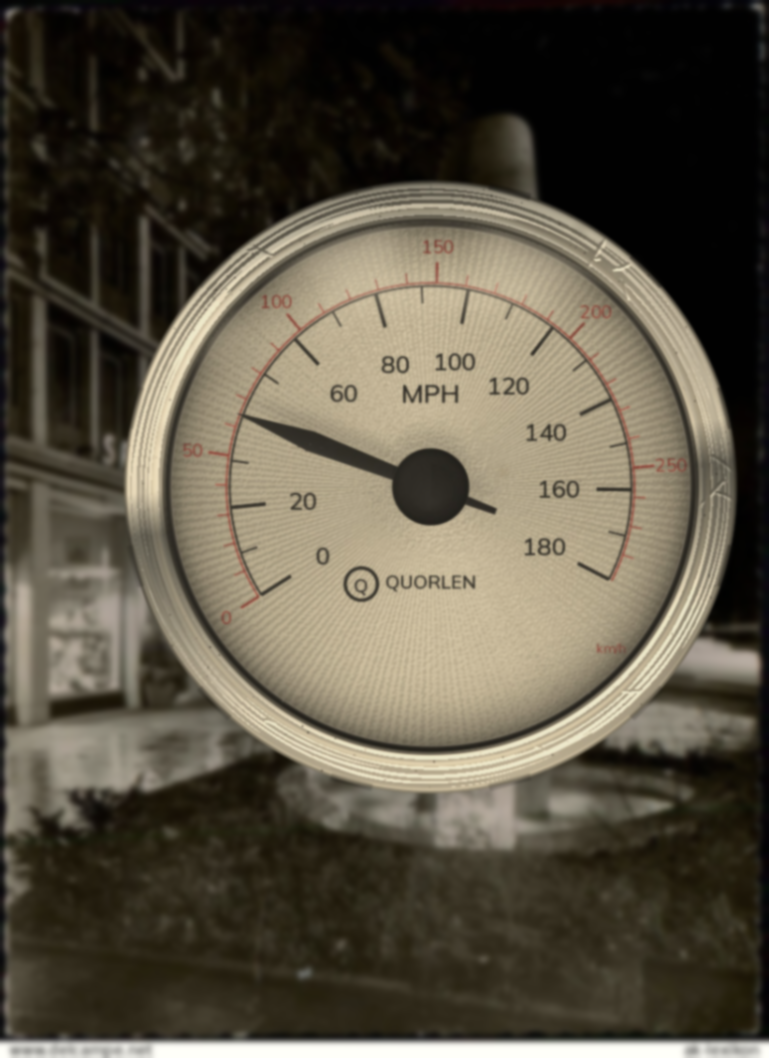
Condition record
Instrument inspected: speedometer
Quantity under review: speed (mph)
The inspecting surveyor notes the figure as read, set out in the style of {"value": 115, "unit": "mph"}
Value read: {"value": 40, "unit": "mph"}
